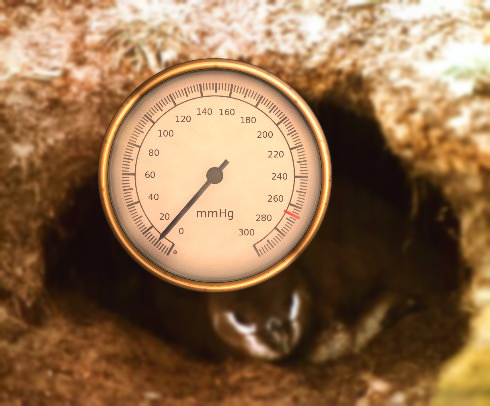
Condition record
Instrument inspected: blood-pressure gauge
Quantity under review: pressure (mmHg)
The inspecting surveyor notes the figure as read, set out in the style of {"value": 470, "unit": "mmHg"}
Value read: {"value": 10, "unit": "mmHg"}
